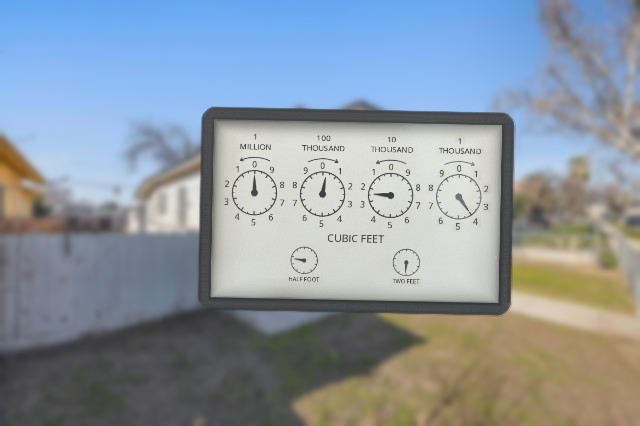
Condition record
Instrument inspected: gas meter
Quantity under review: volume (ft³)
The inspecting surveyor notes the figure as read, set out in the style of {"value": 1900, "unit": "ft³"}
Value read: {"value": 2400, "unit": "ft³"}
